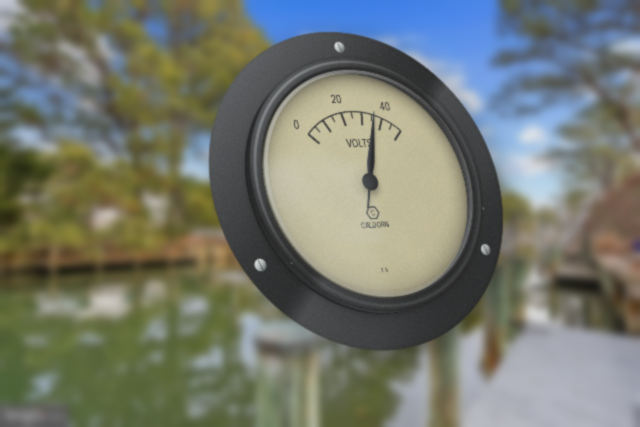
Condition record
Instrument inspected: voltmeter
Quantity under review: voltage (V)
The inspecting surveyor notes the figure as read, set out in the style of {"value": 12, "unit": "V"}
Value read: {"value": 35, "unit": "V"}
